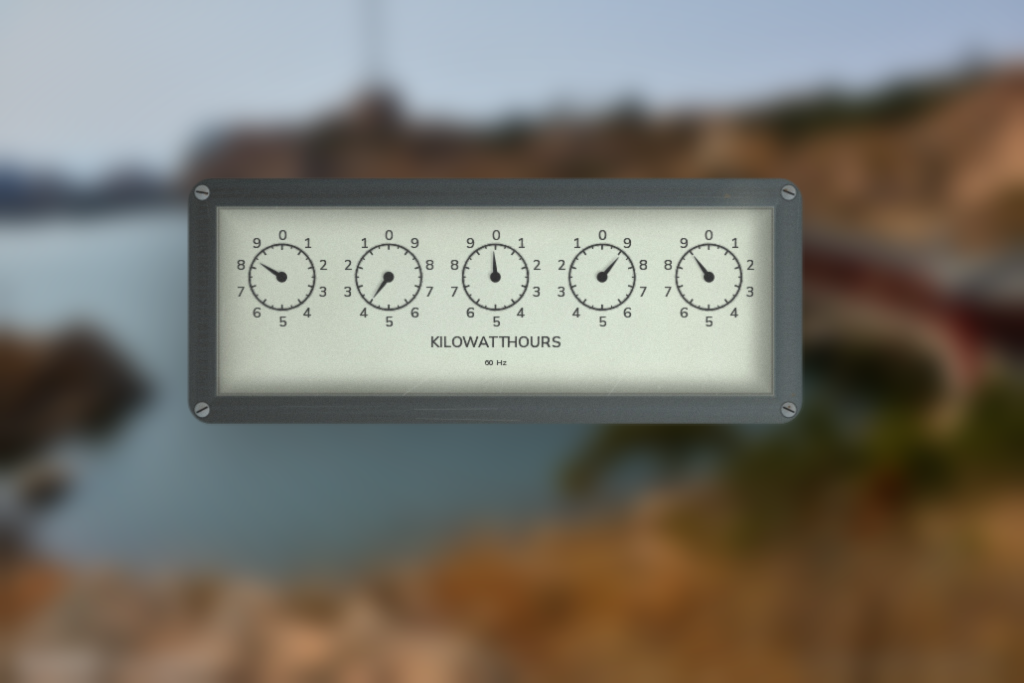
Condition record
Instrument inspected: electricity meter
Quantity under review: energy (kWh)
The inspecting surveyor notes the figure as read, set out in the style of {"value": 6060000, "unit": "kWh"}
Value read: {"value": 83989, "unit": "kWh"}
